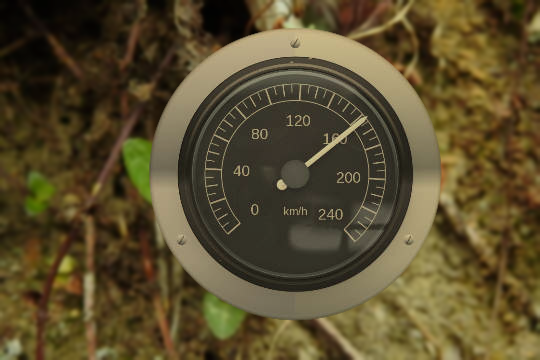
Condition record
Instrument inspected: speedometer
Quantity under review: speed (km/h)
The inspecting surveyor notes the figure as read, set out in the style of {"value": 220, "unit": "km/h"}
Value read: {"value": 162.5, "unit": "km/h"}
